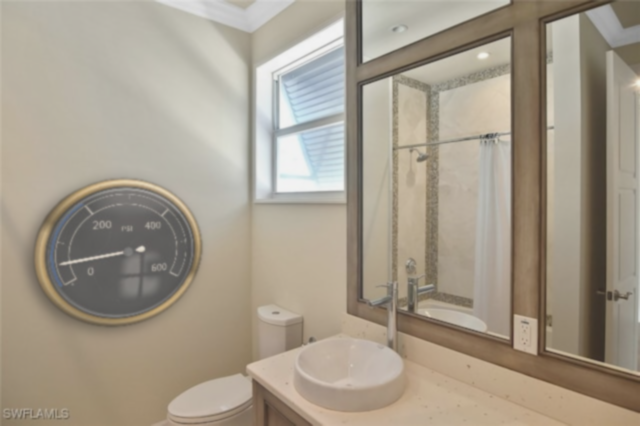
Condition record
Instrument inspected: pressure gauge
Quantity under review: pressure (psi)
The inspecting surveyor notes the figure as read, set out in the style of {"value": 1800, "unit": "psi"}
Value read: {"value": 50, "unit": "psi"}
